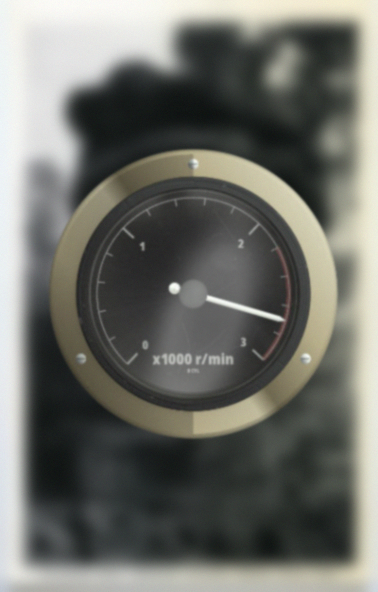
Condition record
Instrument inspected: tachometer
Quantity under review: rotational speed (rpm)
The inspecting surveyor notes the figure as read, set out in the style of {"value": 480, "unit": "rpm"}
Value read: {"value": 2700, "unit": "rpm"}
